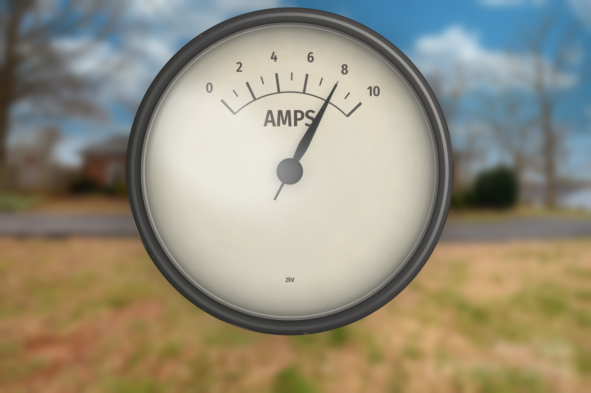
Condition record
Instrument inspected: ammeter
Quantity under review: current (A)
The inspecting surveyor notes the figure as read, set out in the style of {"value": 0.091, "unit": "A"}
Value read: {"value": 8, "unit": "A"}
